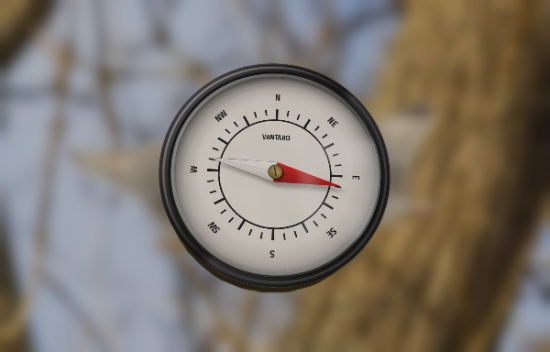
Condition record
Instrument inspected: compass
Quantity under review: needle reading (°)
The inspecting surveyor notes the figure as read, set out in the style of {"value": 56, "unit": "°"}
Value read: {"value": 100, "unit": "°"}
